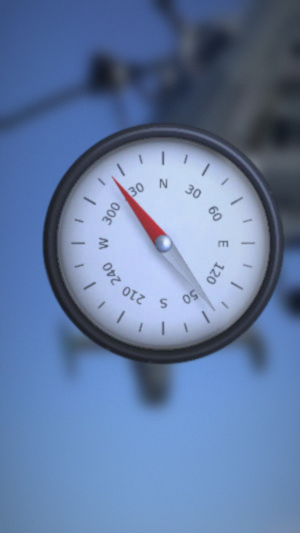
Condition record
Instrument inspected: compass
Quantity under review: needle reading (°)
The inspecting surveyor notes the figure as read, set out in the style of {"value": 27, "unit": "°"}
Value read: {"value": 322.5, "unit": "°"}
